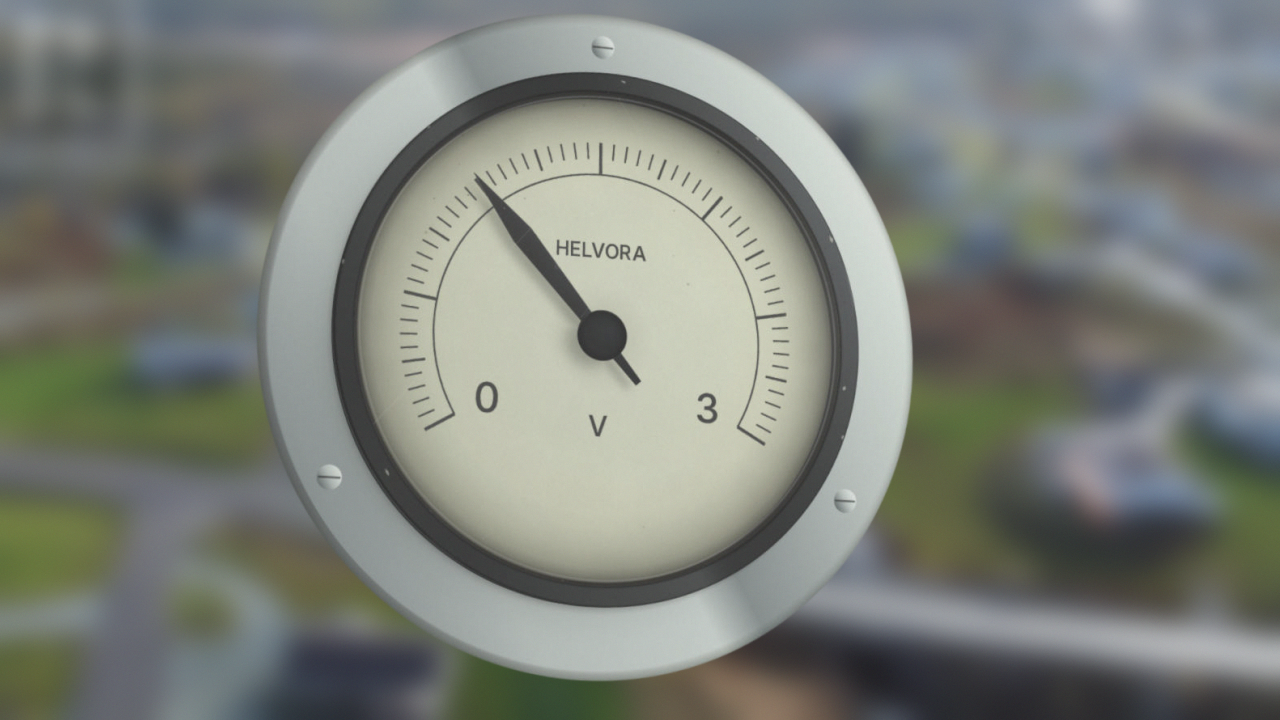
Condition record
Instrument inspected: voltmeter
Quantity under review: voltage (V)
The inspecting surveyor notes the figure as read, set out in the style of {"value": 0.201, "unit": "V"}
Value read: {"value": 1, "unit": "V"}
